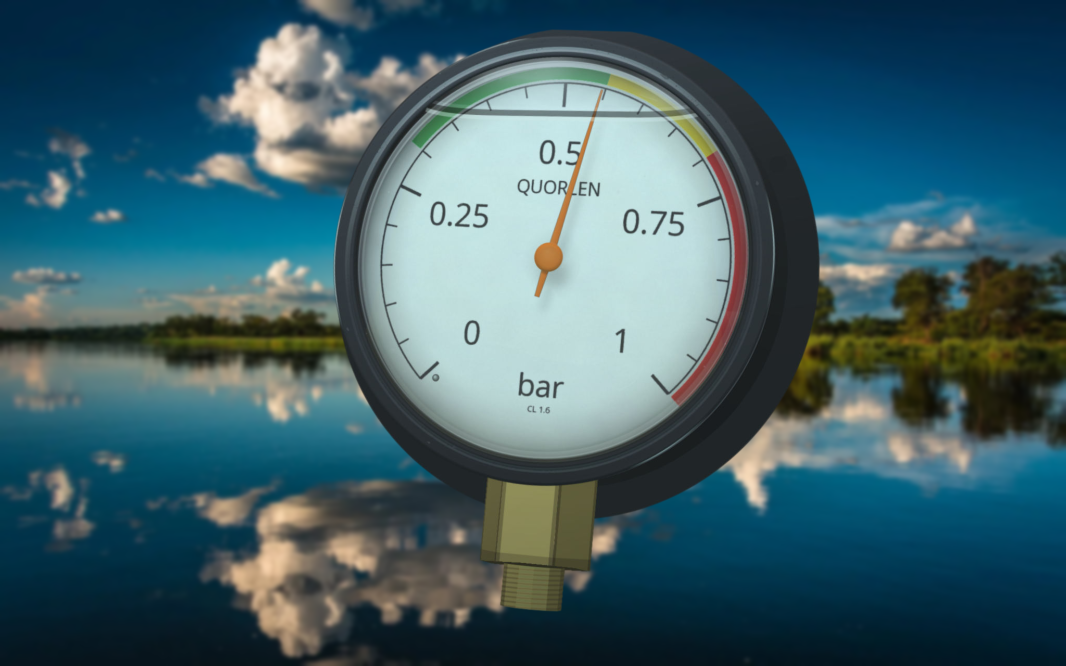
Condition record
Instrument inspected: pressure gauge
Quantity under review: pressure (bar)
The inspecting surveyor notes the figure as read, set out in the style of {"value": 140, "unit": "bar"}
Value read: {"value": 0.55, "unit": "bar"}
